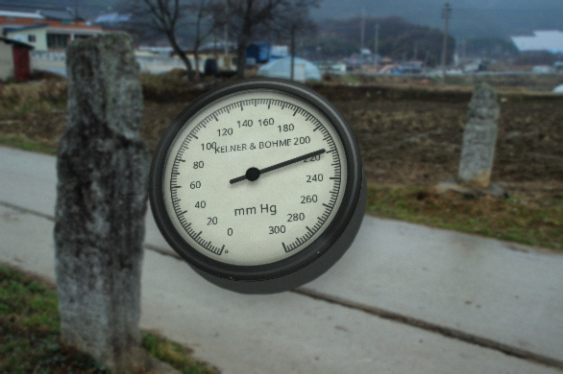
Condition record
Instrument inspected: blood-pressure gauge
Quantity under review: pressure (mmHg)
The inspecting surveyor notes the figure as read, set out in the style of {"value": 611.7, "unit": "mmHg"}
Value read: {"value": 220, "unit": "mmHg"}
